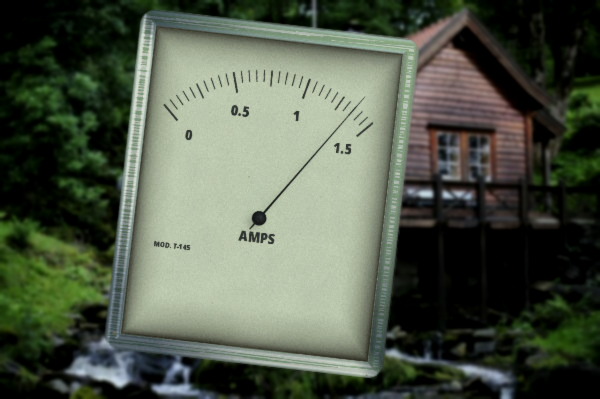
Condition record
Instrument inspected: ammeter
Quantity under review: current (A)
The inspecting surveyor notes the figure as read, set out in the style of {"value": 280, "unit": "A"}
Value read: {"value": 1.35, "unit": "A"}
